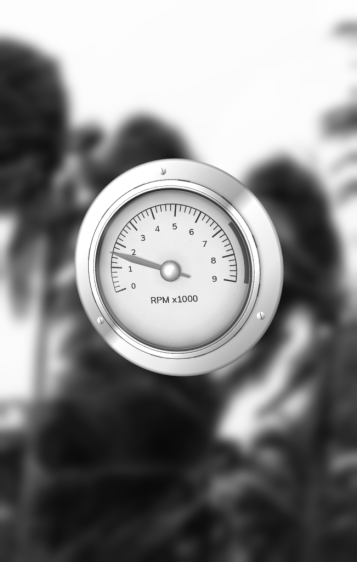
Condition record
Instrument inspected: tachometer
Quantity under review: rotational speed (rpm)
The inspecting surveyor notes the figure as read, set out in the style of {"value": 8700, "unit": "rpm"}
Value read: {"value": 1600, "unit": "rpm"}
